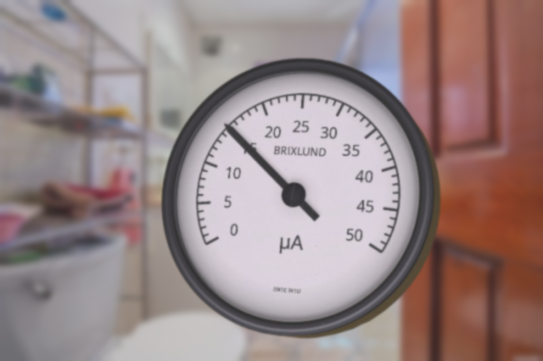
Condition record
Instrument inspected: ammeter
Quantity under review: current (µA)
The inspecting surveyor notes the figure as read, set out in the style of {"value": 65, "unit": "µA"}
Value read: {"value": 15, "unit": "µA"}
